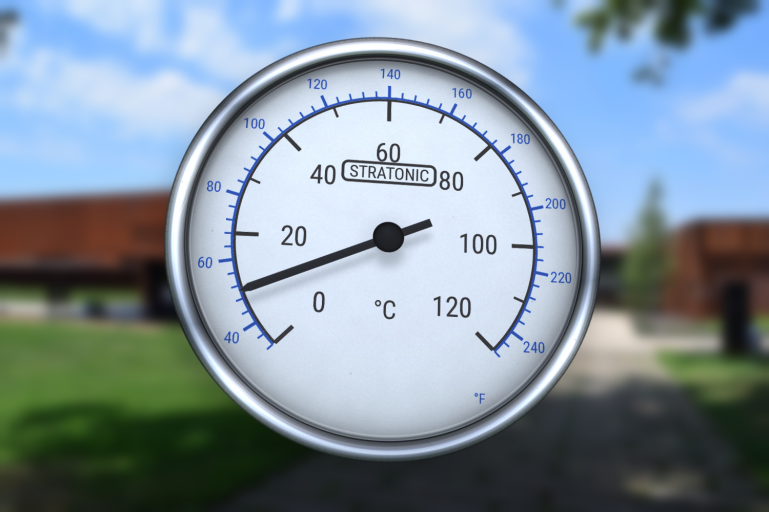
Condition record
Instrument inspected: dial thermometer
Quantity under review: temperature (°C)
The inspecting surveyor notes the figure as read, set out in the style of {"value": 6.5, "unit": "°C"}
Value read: {"value": 10, "unit": "°C"}
